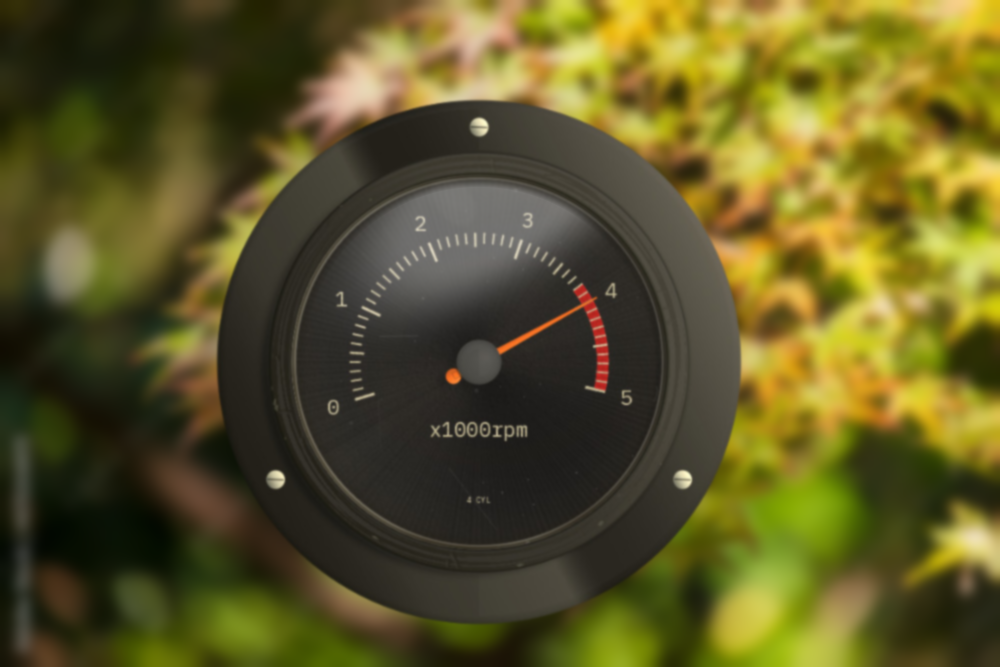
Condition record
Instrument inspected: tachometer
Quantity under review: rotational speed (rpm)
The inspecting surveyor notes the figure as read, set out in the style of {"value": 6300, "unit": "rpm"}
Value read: {"value": 4000, "unit": "rpm"}
